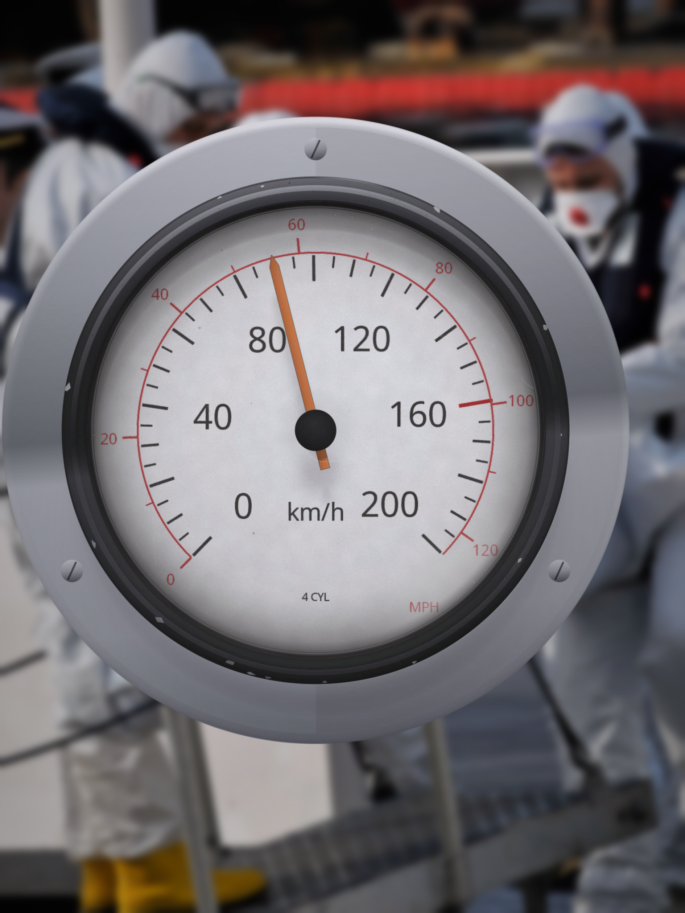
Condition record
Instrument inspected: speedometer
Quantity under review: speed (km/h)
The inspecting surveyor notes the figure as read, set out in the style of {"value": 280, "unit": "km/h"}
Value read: {"value": 90, "unit": "km/h"}
